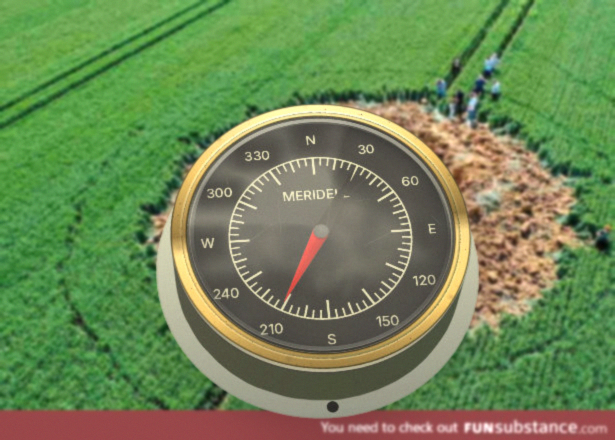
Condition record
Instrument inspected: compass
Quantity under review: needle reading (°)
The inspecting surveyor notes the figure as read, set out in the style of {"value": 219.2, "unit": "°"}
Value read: {"value": 210, "unit": "°"}
